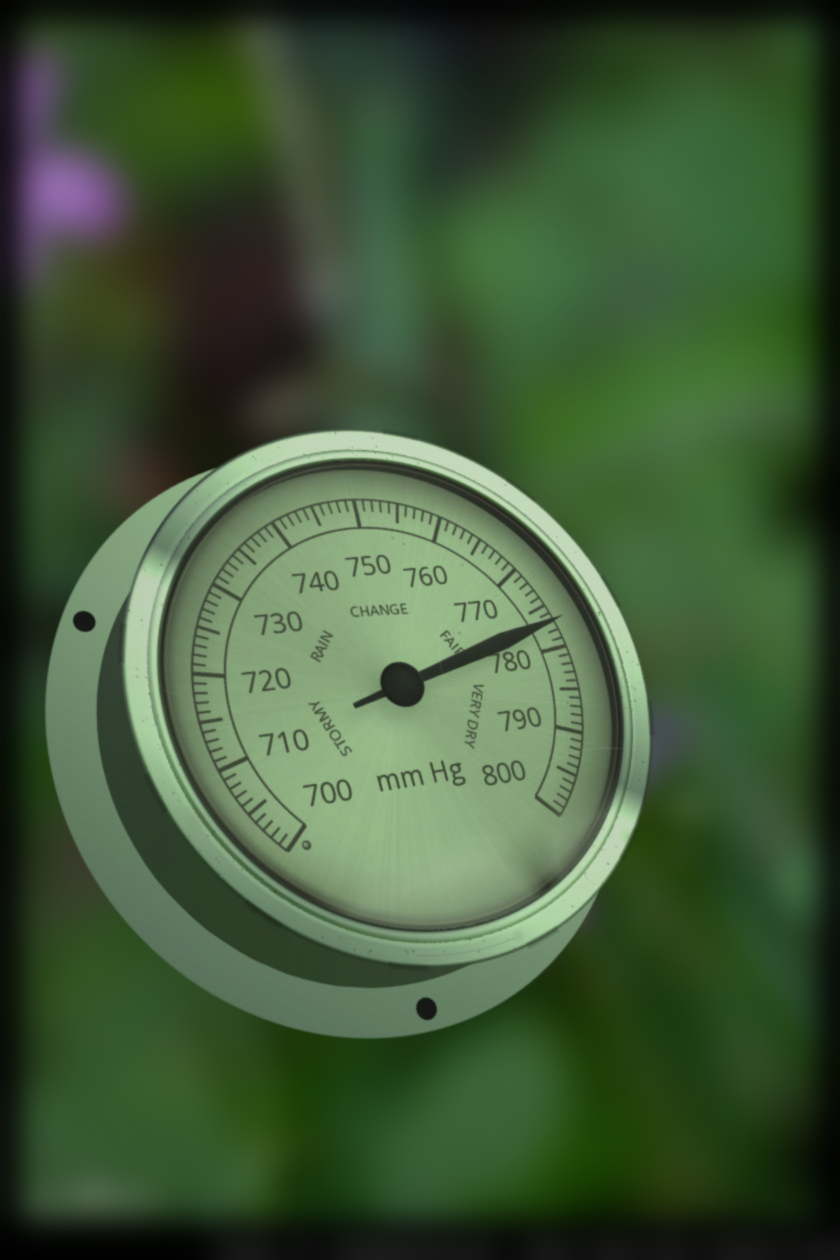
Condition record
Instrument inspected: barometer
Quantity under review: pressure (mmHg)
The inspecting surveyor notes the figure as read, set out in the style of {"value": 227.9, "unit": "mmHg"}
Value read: {"value": 777, "unit": "mmHg"}
